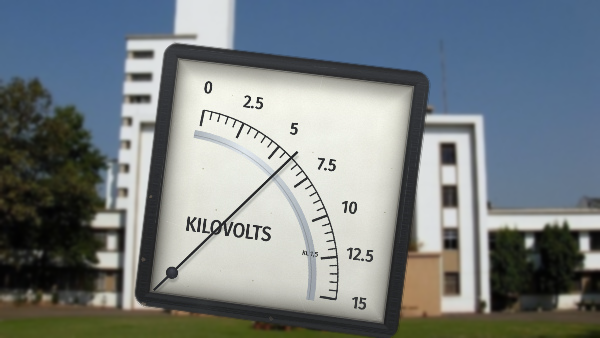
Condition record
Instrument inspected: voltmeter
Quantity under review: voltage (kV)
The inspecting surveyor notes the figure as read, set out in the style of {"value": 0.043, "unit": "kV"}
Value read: {"value": 6, "unit": "kV"}
